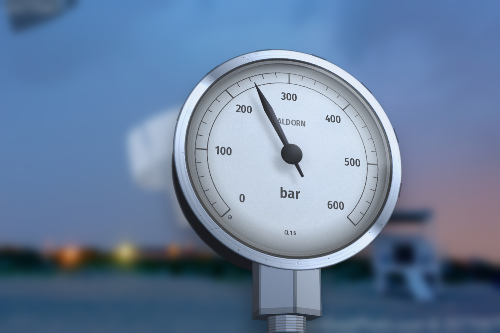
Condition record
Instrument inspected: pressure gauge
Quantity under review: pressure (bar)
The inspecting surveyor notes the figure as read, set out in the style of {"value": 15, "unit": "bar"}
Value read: {"value": 240, "unit": "bar"}
